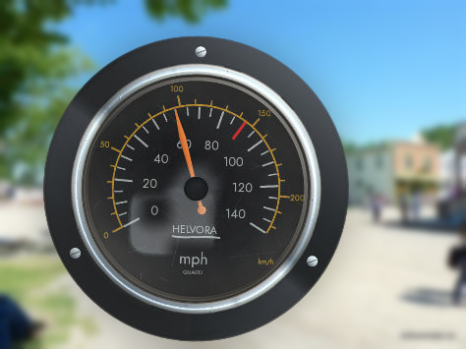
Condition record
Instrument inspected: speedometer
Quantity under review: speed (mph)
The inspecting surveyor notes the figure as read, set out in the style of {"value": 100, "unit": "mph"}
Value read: {"value": 60, "unit": "mph"}
